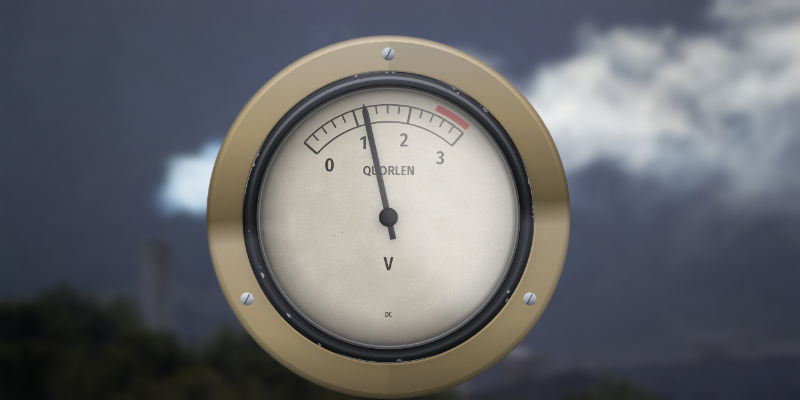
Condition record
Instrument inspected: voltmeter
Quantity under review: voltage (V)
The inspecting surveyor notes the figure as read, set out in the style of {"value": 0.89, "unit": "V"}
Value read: {"value": 1.2, "unit": "V"}
